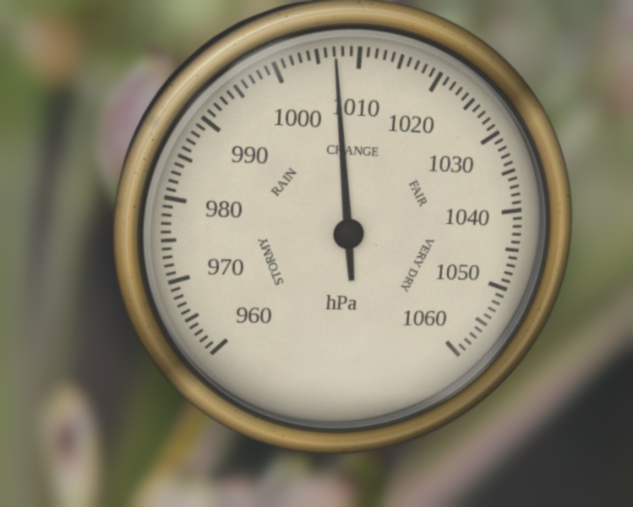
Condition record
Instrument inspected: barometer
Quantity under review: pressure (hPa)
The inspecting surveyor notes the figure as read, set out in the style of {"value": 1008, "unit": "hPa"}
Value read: {"value": 1007, "unit": "hPa"}
